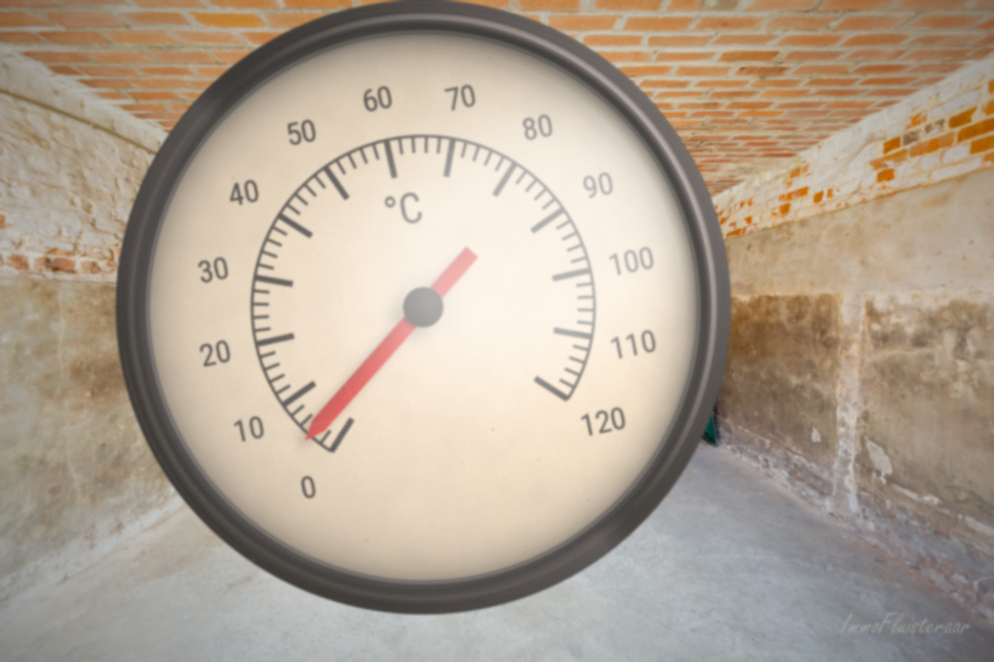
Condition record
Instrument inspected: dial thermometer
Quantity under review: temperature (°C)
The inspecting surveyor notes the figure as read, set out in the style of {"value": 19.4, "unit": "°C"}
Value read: {"value": 4, "unit": "°C"}
